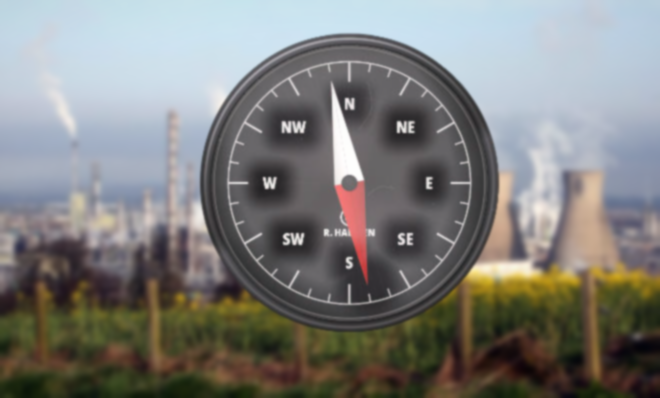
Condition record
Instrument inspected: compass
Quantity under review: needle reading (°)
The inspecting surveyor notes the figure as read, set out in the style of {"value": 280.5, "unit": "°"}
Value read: {"value": 170, "unit": "°"}
